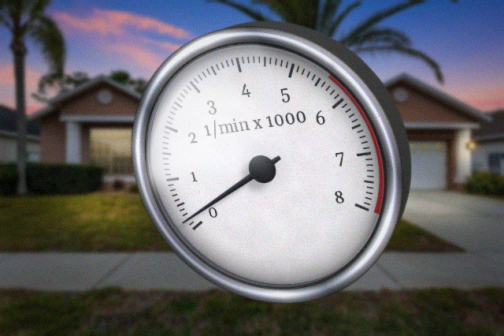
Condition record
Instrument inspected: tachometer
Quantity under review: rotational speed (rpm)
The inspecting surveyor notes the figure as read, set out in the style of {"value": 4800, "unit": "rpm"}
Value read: {"value": 200, "unit": "rpm"}
